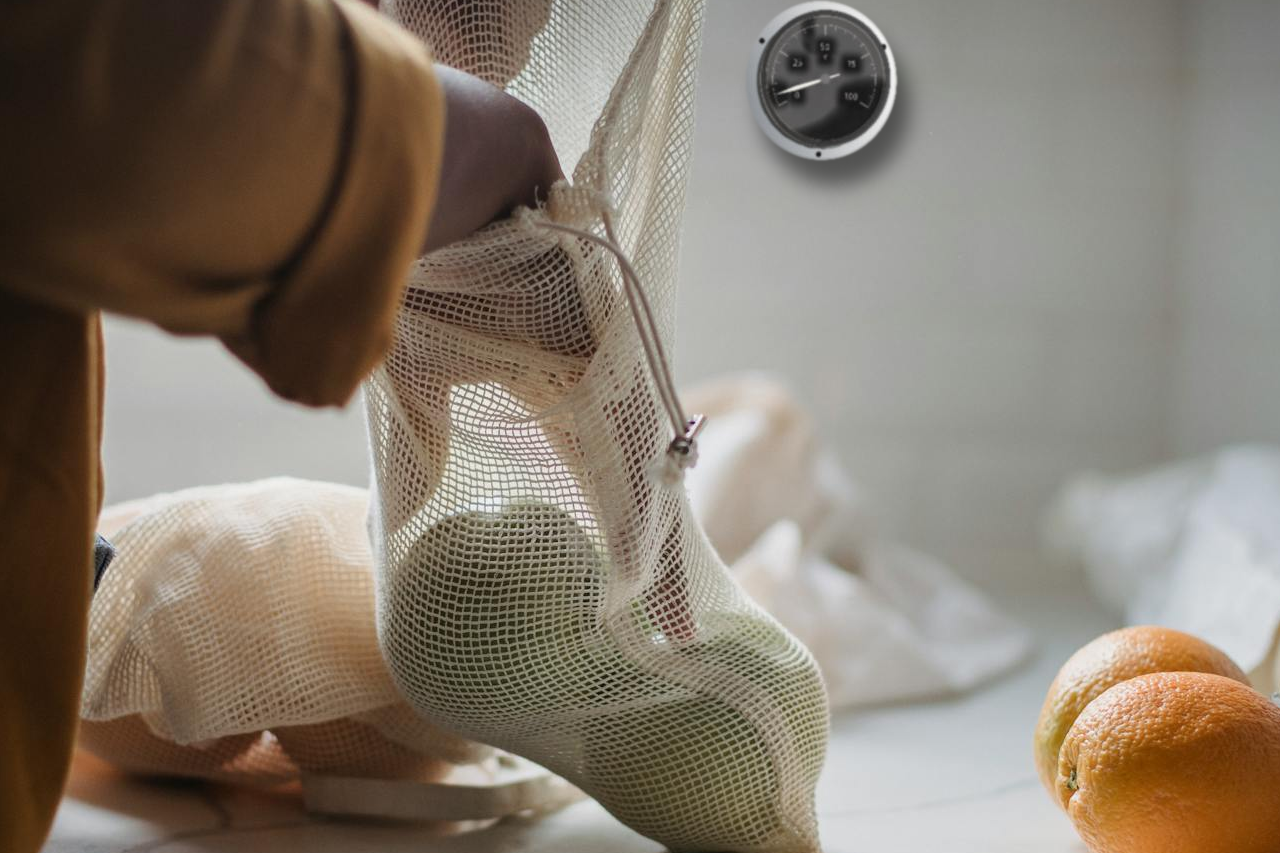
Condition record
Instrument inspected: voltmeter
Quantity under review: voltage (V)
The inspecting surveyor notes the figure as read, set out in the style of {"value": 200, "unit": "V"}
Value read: {"value": 5, "unit": "V"}
